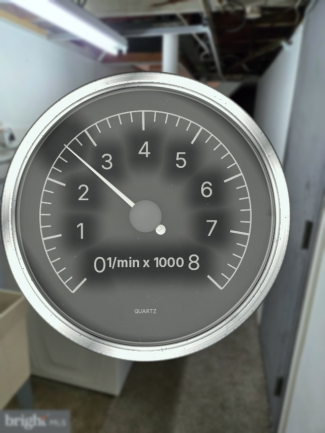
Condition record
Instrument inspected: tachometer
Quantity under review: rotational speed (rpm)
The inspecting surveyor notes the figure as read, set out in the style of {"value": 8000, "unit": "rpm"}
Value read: {"value": 2600, "unit": "rpm"}
